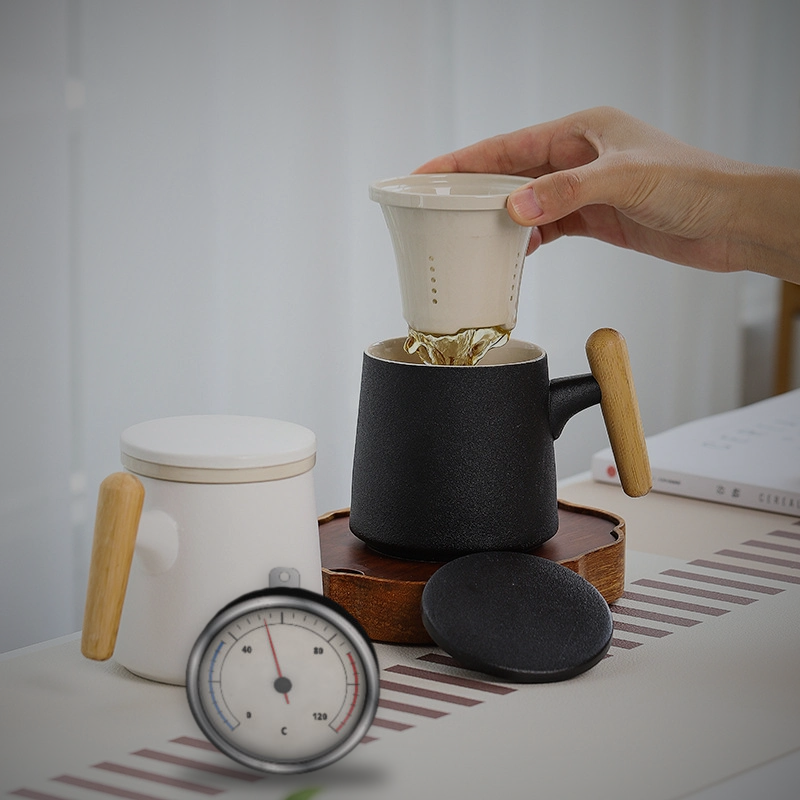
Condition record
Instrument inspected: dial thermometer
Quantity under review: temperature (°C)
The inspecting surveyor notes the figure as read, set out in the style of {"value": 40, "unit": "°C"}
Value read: {"value": 54, "unit": "°C"}
